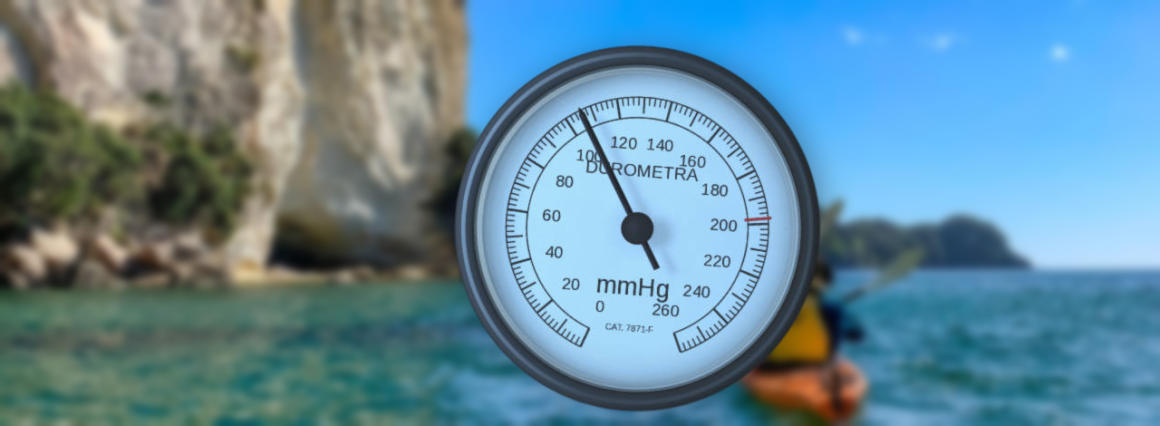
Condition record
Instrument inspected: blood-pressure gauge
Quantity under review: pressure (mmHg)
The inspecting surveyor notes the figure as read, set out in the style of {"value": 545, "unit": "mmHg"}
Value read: {"value": 106, "unit": "mmHg"}
